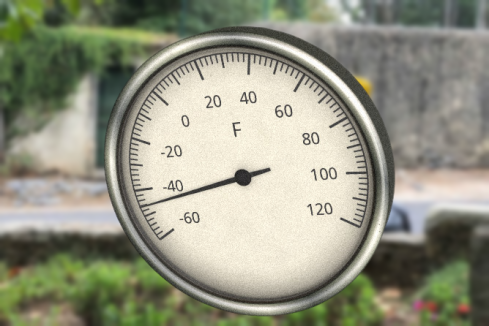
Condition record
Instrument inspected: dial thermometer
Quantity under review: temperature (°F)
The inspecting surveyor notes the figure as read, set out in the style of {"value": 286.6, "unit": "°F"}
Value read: {"value": -46, "unit": "°F"}
